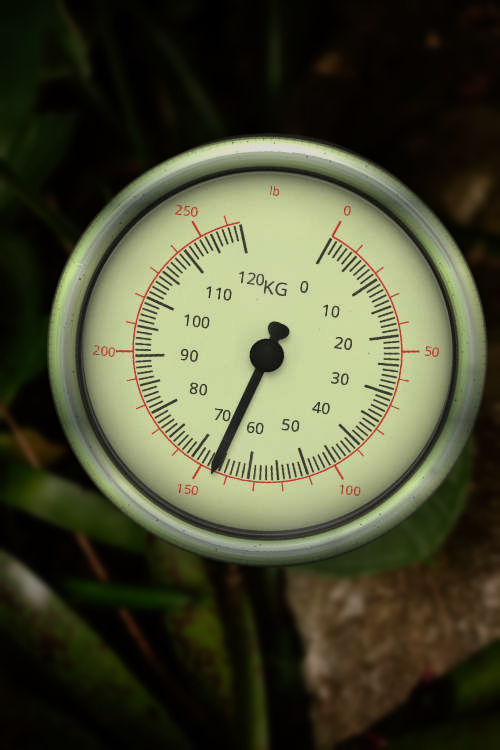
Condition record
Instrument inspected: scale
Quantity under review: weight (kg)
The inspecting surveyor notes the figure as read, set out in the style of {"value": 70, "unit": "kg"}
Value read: {"value": 66, "unit": "kg"}
